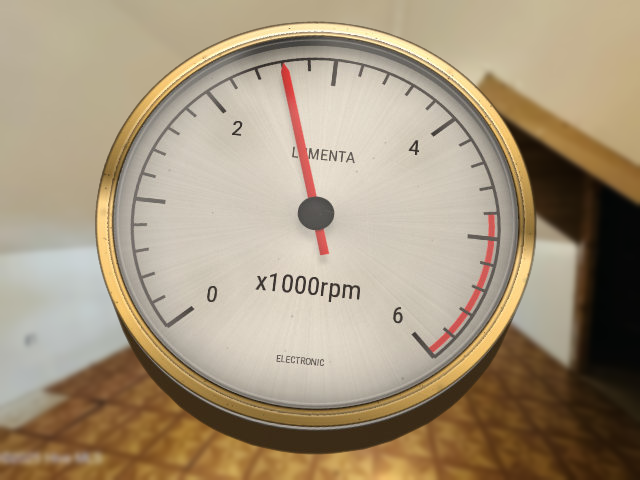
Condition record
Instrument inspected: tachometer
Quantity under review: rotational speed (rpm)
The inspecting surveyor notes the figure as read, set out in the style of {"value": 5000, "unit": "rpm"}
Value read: {"value": 2600, "unit": "rpm"}
